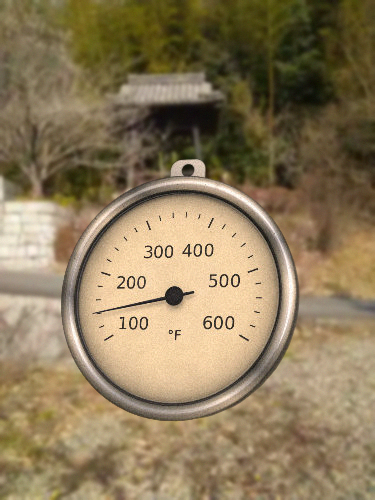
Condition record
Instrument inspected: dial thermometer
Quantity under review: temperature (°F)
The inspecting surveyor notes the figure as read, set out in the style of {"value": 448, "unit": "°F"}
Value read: {"value": 140, "unit": "°F"}
